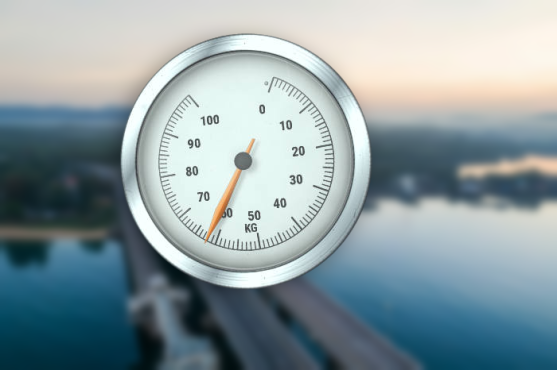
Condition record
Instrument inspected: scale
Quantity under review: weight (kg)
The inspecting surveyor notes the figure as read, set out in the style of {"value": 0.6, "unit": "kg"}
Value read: {"value": 62, "unit": "kg"}
